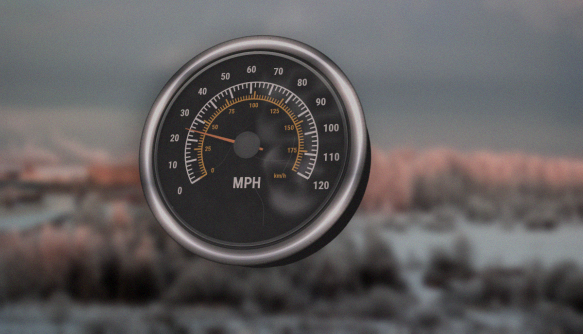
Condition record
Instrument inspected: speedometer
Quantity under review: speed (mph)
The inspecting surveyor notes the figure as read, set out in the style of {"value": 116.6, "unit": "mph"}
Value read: {"value": 24, "unit": "mph"}
